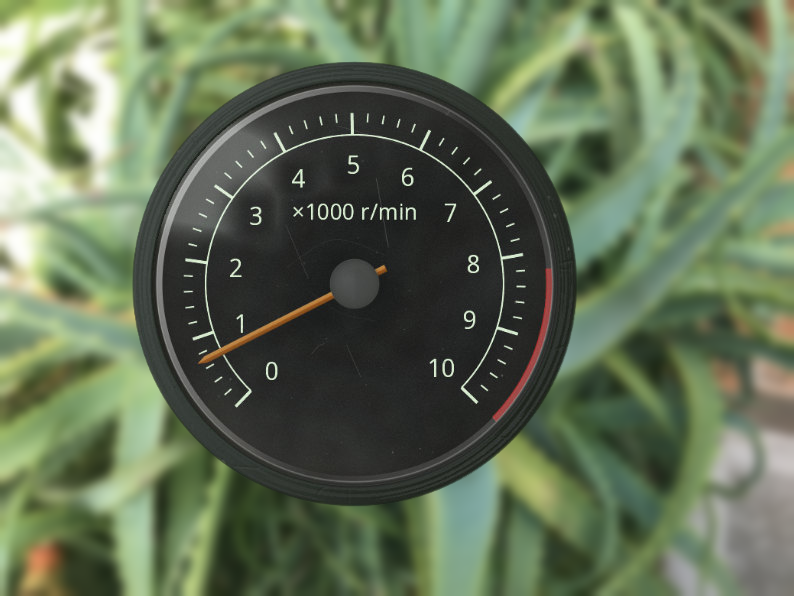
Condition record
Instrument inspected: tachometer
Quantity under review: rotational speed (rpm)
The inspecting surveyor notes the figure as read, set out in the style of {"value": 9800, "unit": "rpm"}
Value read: {"value": 700, "unit": "rpm"}
